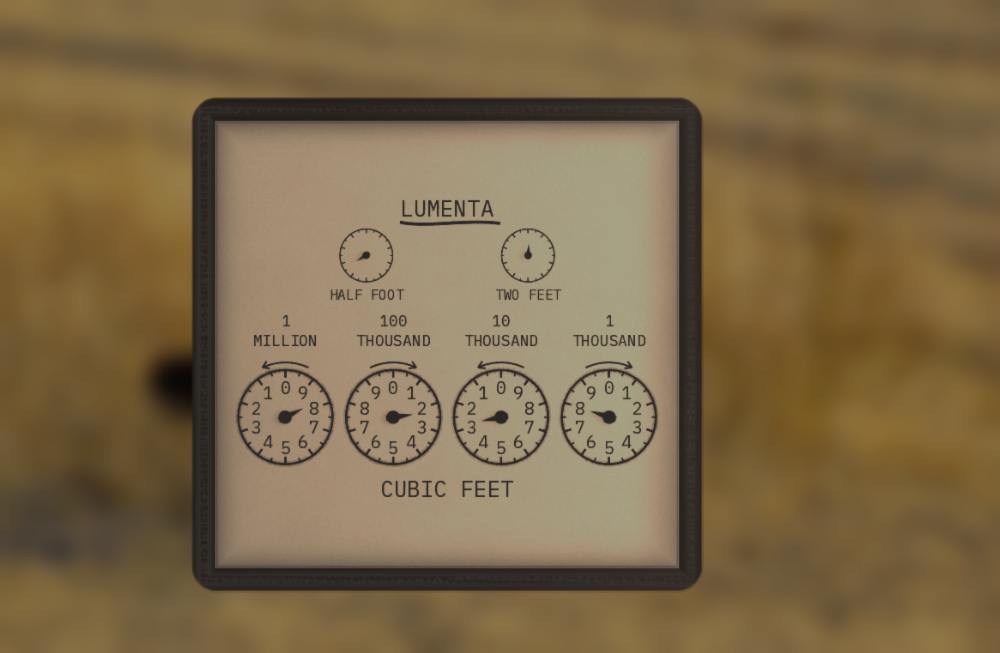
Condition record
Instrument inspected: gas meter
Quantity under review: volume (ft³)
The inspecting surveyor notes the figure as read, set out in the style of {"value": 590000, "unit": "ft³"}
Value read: {"value": 822800, "unit": "ft³"}
